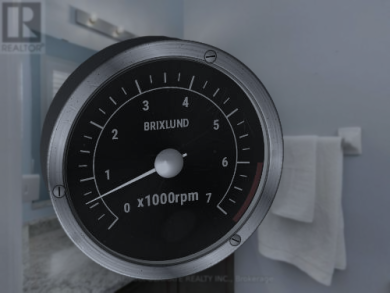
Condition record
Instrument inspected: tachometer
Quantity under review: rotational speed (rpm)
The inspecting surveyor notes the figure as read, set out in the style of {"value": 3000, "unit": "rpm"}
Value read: {"value": 625, "unit": "rpm"}
